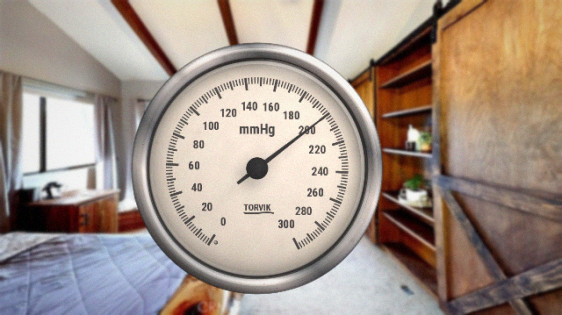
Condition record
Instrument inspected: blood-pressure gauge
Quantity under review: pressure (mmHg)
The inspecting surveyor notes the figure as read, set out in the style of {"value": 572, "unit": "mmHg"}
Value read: {"value": 200, "unit": "mmHg"}
